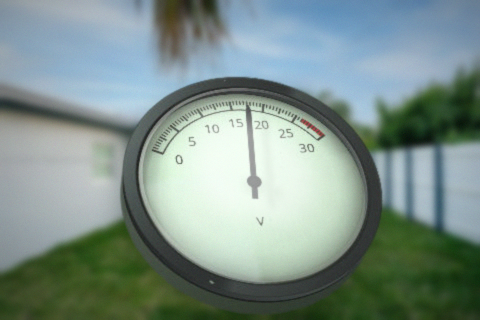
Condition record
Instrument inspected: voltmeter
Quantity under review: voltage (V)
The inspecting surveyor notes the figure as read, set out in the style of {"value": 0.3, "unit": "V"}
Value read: {"value": 17.5, "unit": "V"}
